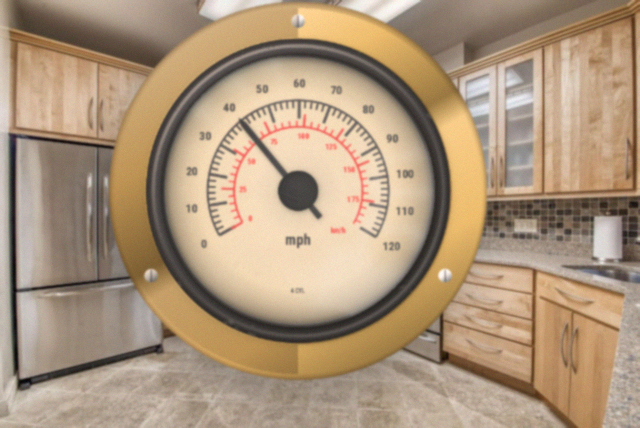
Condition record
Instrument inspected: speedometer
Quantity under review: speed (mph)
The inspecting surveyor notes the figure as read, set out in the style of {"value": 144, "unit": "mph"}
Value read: {"value": 40, "unit": "mph"}
